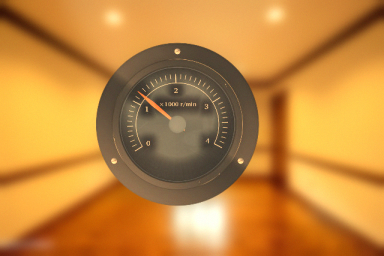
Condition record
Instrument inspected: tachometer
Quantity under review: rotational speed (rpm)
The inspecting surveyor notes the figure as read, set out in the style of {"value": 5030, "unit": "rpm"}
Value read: {"value": 1200, "unit": "rpm"}
